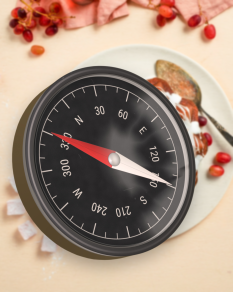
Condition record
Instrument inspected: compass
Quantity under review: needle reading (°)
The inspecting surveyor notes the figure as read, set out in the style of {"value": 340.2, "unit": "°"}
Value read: {"value": 330, "unit": "°"}
